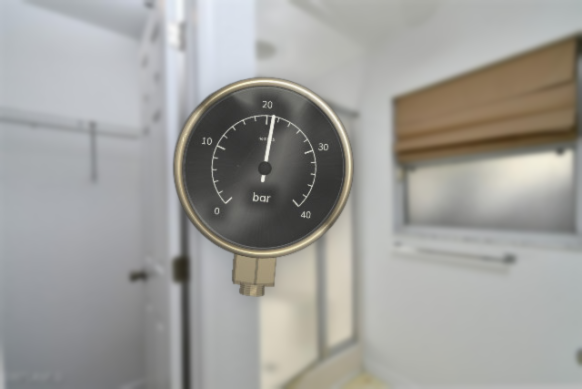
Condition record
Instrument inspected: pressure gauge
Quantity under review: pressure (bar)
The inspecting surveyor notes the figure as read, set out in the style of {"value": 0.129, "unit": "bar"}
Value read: {"value": 21, "unit": "bar"}
